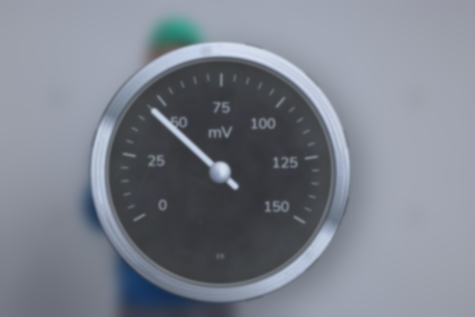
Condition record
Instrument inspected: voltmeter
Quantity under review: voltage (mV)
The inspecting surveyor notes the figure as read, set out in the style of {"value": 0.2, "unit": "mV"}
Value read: {"value": 45, "unit": "mV"}
